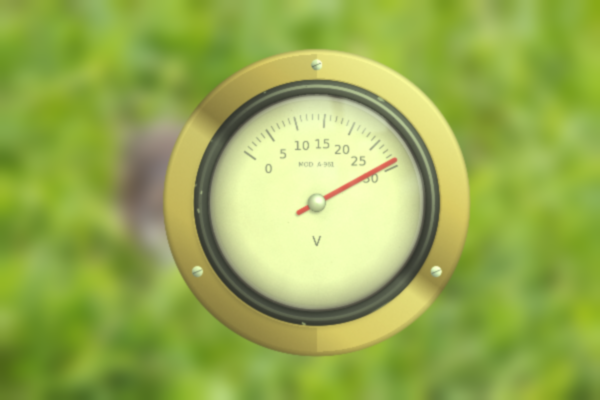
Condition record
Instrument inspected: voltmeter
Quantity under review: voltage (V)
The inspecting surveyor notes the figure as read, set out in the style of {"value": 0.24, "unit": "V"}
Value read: {"value": 29, "unit": "V"}
